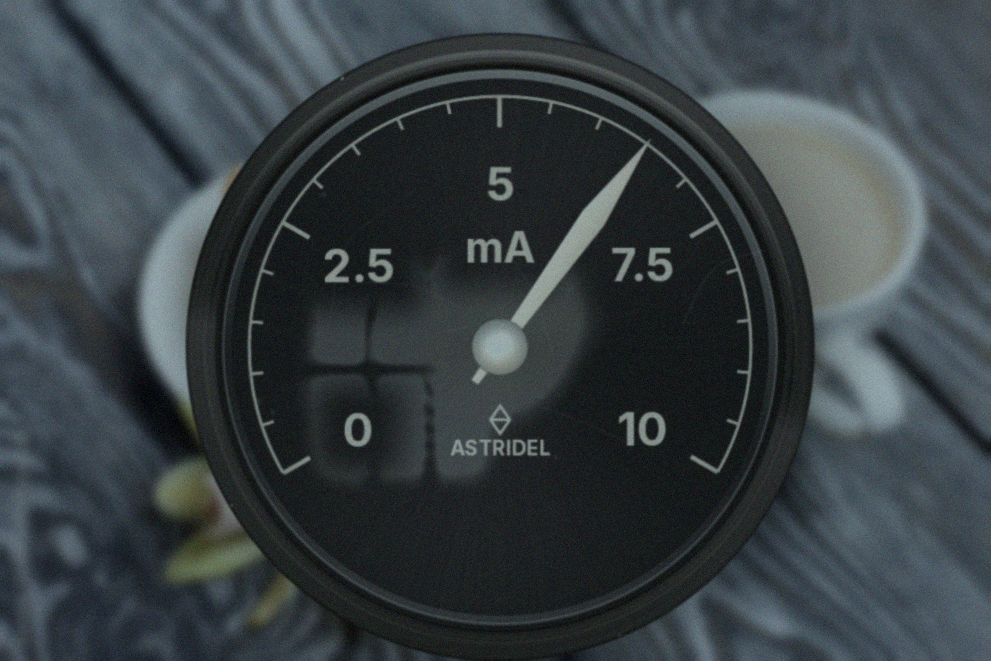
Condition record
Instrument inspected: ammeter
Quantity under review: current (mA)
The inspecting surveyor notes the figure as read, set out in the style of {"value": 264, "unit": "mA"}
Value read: {"value": 6.5, "unit": "mA"}
